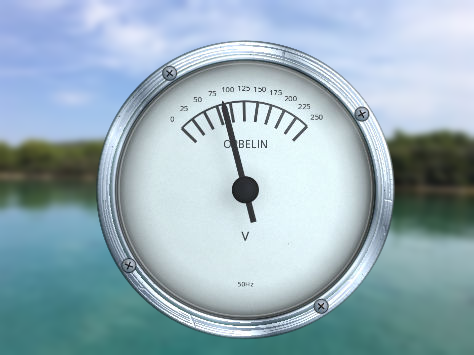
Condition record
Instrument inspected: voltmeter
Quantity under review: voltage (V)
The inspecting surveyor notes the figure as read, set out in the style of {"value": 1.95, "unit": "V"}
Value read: {"value": 87.5, "unit": "V"}
